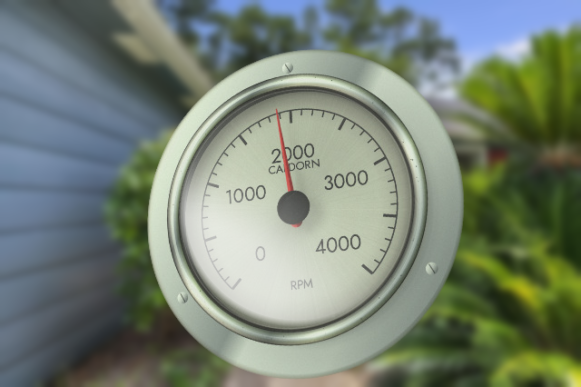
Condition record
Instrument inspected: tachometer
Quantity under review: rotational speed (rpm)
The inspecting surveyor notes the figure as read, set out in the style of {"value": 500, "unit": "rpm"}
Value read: {"value": 1900, "unit": "rpm"}
